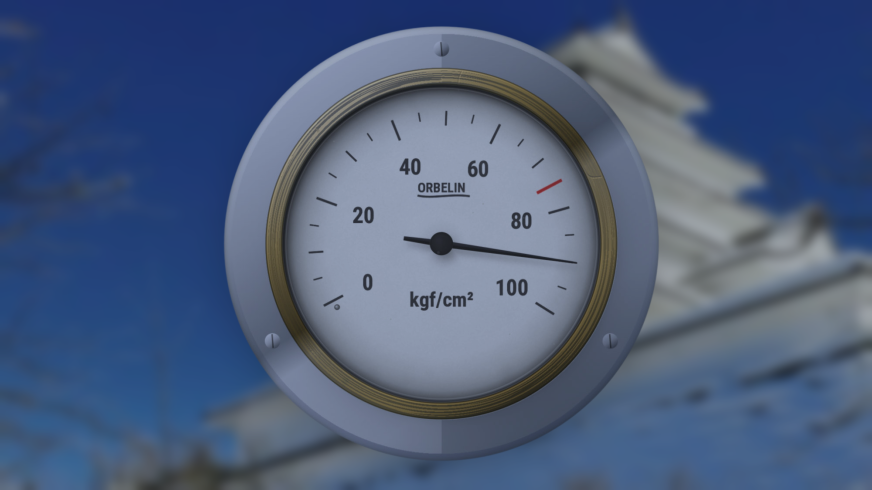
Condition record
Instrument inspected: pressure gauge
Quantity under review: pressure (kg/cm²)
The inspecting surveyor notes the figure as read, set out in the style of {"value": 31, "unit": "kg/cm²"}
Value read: {"value": 90, "unit": "kg/cm²"}
